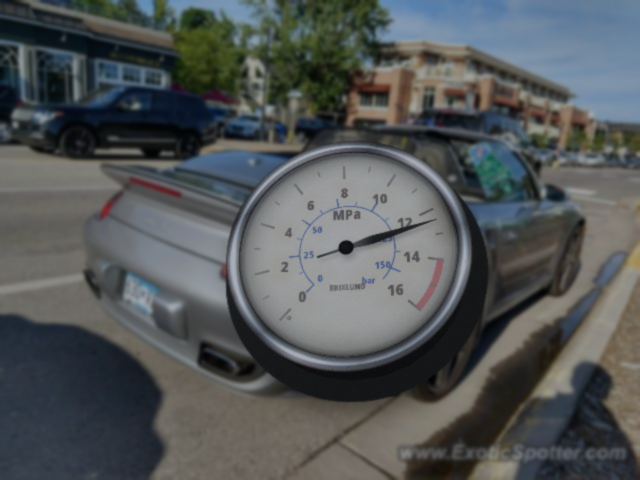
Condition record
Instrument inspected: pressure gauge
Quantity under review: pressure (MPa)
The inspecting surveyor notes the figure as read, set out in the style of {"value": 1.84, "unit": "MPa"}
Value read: {"value": 12.5, "unit": "MPa"}
